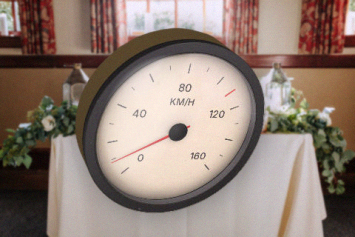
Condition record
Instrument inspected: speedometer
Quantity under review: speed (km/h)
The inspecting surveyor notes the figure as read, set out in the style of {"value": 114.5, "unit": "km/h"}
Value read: {"value": 10, "unit": "km/h"}
